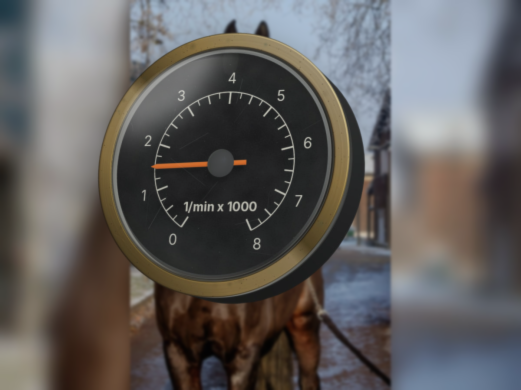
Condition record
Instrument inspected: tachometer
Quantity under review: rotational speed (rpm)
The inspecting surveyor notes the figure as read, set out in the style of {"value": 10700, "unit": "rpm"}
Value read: {"value": 1500, "unit": "rpm"}
